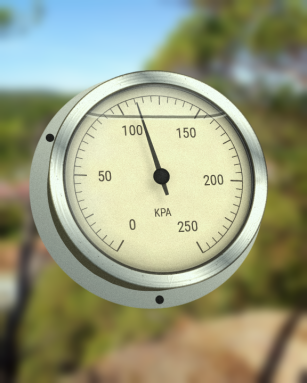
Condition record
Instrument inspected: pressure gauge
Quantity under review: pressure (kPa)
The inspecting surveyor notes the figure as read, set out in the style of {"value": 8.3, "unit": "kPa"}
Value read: {"value": 110, "unit": "kPa"}
